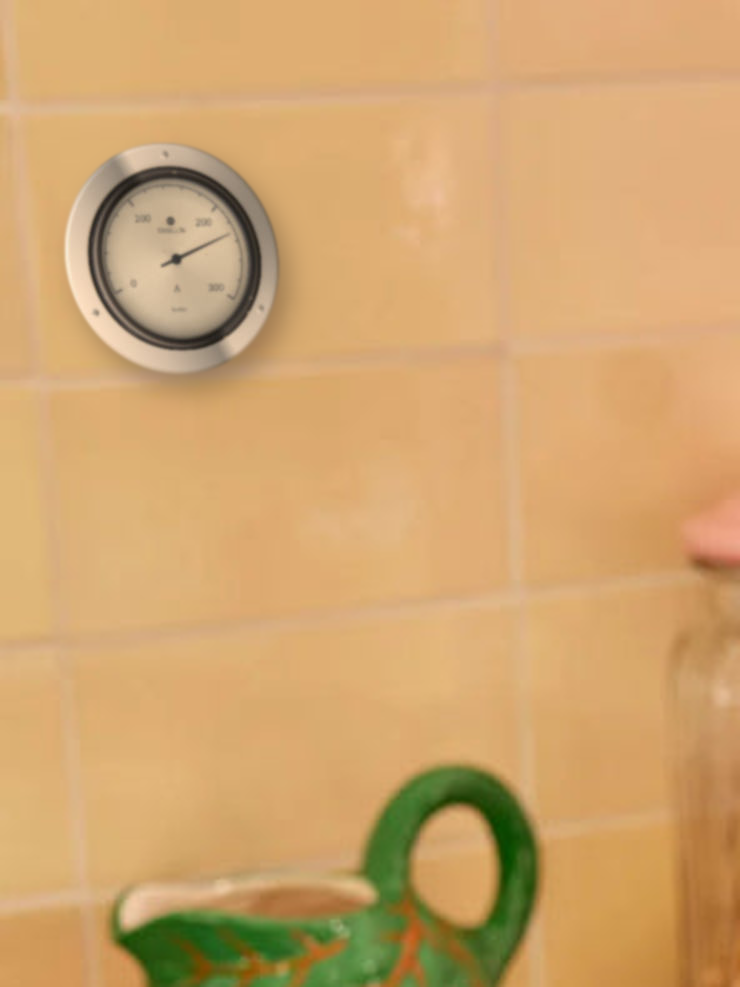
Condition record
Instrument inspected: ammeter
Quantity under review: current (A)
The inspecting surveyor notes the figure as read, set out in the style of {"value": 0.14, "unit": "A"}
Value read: {"value": 230, "unit": "A"}
